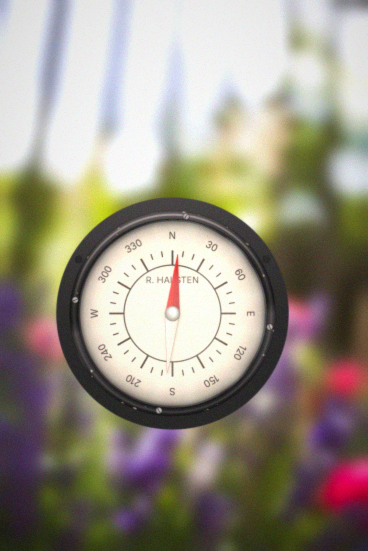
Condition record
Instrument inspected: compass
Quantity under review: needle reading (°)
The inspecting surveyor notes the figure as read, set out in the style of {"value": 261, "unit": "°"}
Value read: {"value": 5, "unit": "°"}
